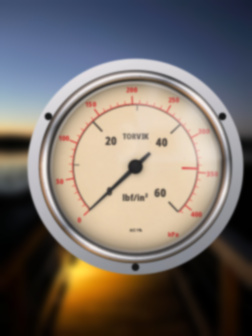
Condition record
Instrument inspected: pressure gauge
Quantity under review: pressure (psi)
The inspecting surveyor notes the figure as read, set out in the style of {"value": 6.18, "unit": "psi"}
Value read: {"value": 0, "unit": "psi"}
